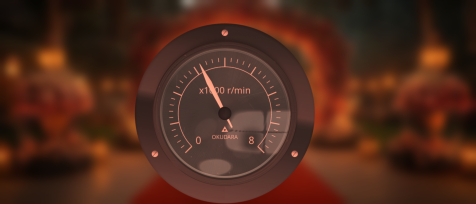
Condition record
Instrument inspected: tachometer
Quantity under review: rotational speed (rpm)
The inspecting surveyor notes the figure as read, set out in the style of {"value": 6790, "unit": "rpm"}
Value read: {"value": 3200, "unit": "rpm"}
